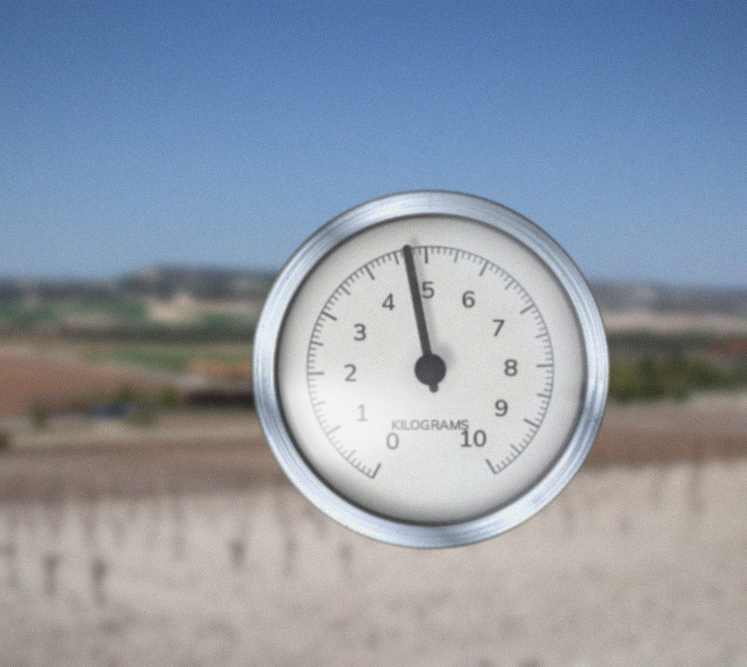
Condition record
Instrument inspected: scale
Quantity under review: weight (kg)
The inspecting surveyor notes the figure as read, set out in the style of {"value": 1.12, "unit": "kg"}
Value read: {"value": 4.7, "unit": "kg"}
